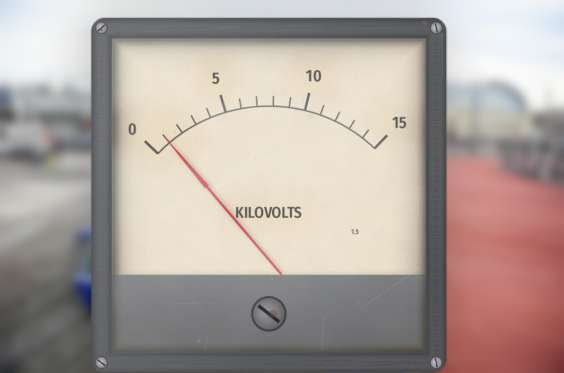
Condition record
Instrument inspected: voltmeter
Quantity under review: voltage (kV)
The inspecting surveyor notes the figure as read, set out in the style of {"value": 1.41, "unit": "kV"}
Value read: {"value": 1, "unit": "kV"}
